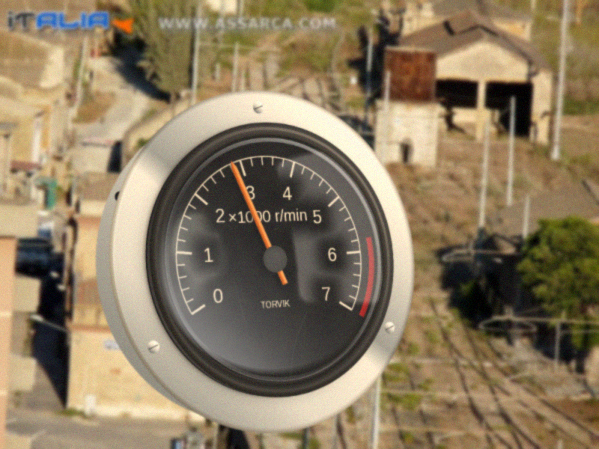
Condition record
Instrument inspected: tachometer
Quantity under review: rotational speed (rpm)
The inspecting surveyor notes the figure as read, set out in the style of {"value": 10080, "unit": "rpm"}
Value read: {"value": 2800, "unit": "rpm"}
